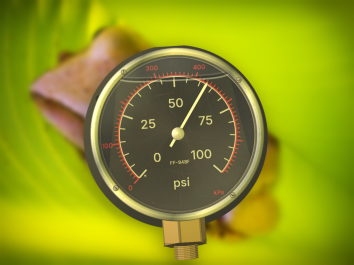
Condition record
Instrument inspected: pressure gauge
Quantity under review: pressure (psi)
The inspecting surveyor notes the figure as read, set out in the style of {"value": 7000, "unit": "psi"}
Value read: {"value": 62.5, "unit": "psi"}
